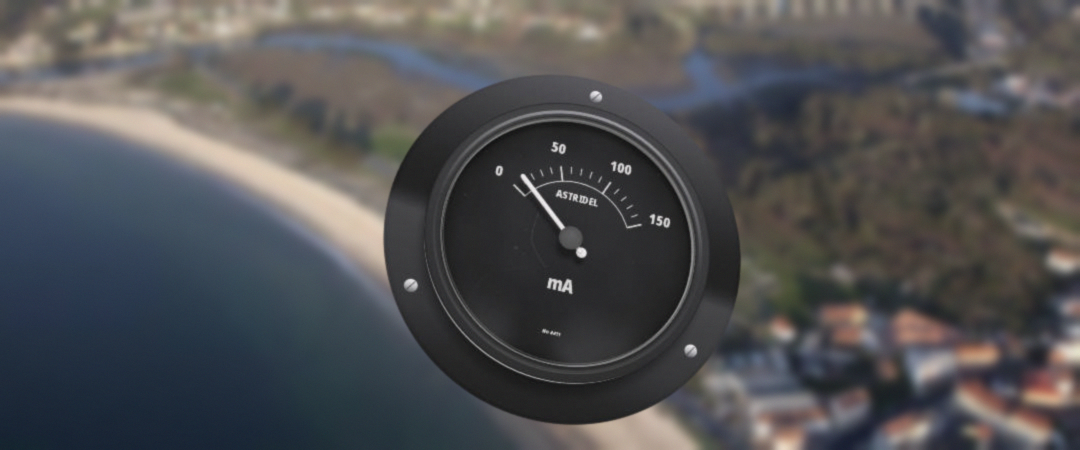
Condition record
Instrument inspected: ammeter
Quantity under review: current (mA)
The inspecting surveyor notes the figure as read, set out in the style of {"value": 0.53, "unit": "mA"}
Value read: {"value": 10, "unit": "mA"}
